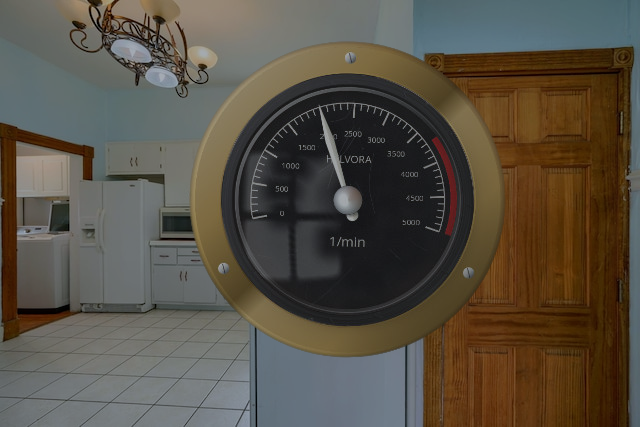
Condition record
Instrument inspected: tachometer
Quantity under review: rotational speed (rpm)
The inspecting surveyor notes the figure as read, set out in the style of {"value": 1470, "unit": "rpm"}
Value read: {"value": 2000, "unit": "rpm"}
